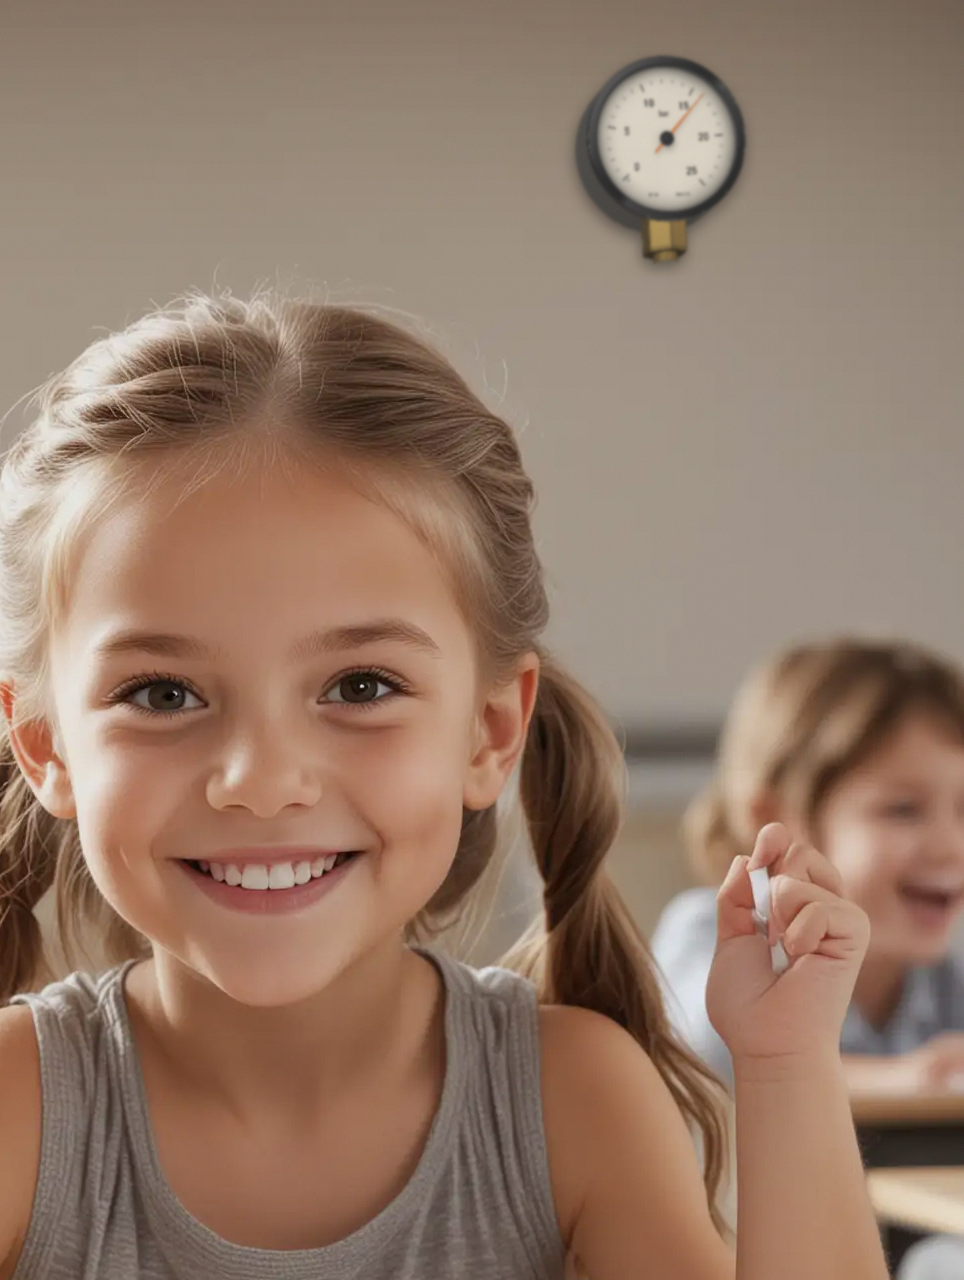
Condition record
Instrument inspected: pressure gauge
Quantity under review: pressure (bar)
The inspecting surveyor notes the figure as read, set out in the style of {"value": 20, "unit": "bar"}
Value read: {"value": 16, "unit": "bar"}
